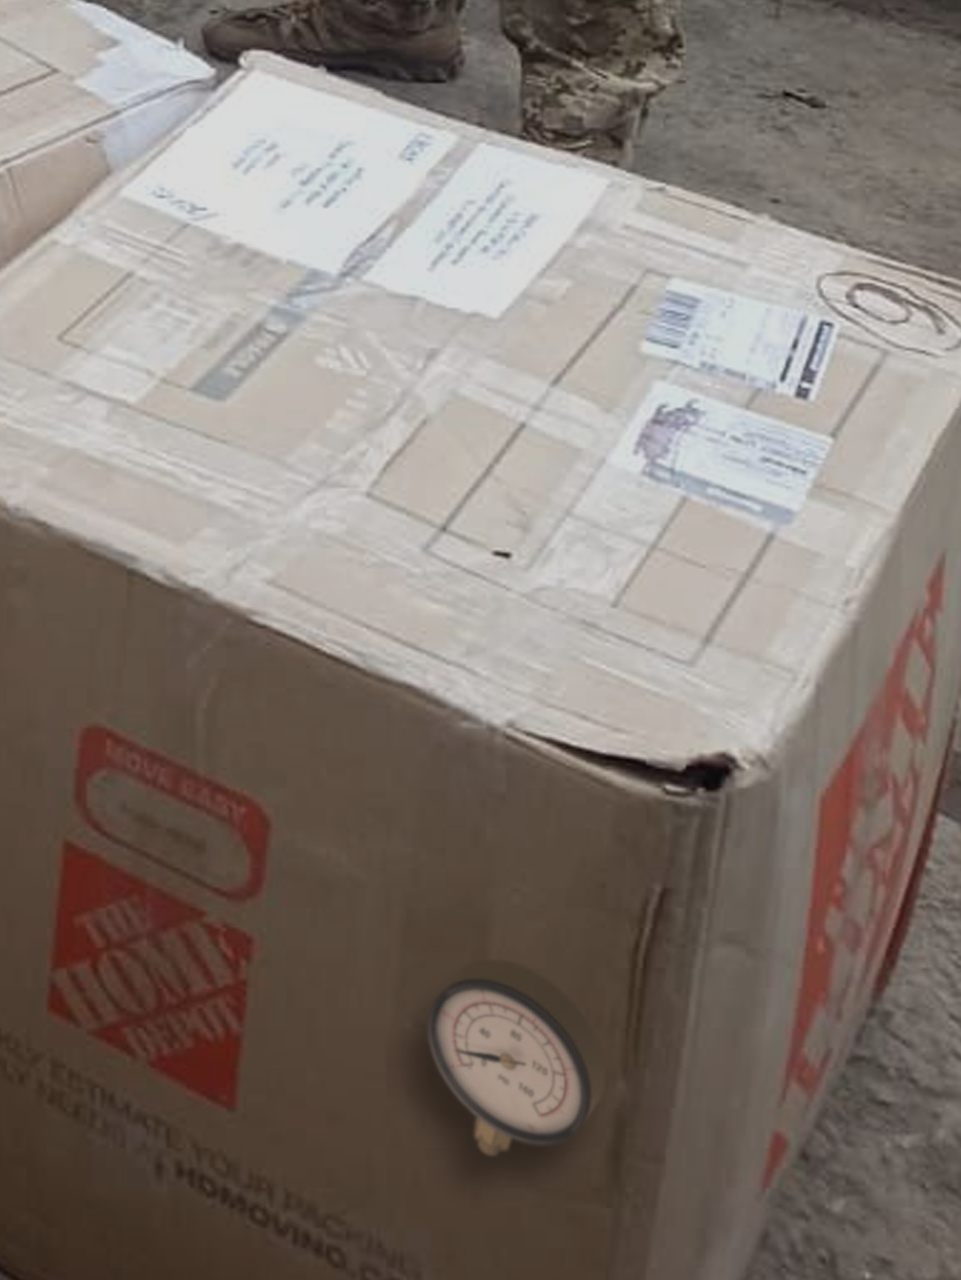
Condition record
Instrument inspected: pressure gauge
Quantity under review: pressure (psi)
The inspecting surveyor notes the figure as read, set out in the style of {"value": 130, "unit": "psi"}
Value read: {"value": 10, "unit": "psi"}
